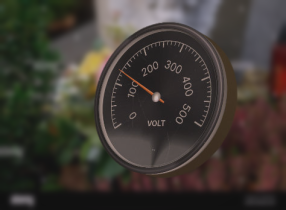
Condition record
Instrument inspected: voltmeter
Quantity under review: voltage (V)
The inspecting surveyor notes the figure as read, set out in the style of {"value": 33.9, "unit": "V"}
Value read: {"value": 130, "unit": "V"}
